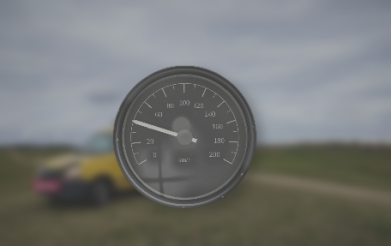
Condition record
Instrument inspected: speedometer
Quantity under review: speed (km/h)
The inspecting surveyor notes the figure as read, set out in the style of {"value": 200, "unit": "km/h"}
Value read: {"value": 40, "unit": "km/h"}
